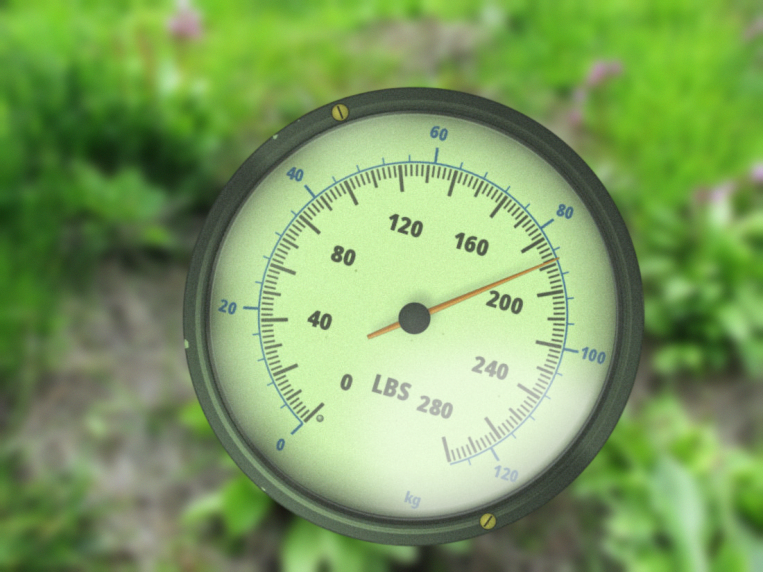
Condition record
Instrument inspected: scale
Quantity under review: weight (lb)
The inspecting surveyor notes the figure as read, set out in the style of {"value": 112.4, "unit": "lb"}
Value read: {"value": 188, "unit": "lb"}
